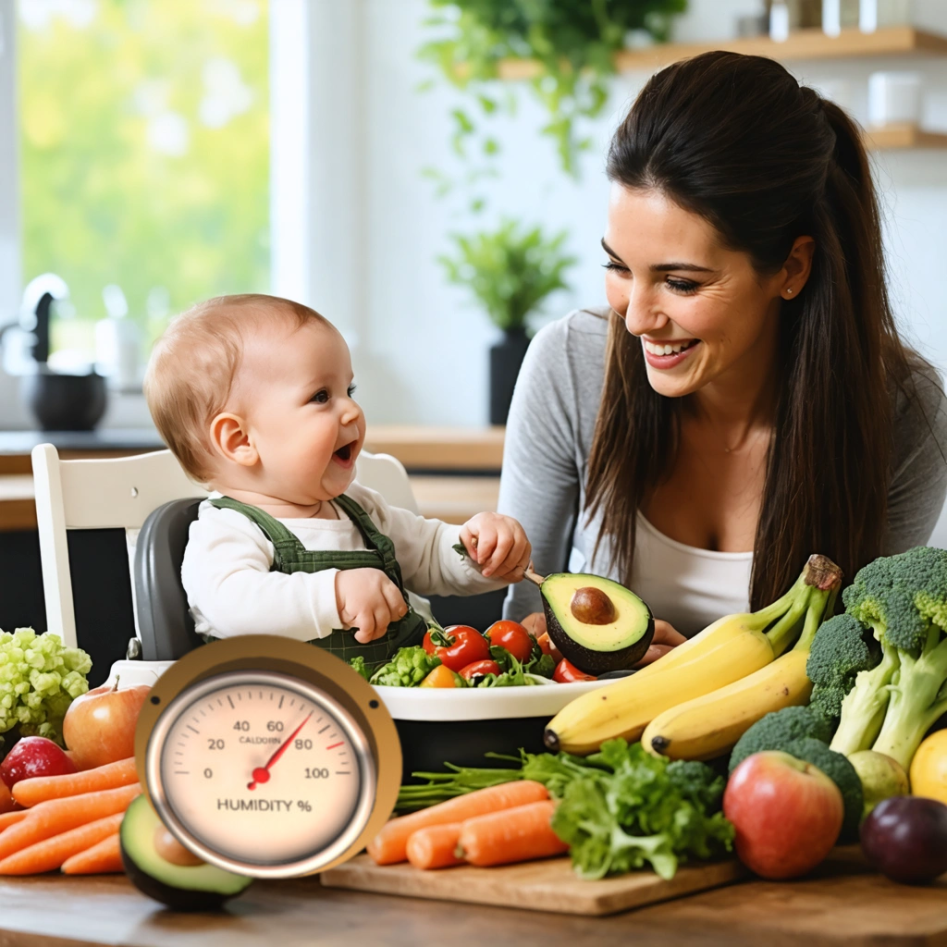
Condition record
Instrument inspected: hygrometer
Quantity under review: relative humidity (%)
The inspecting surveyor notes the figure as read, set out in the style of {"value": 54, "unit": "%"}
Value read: {"value": 72, "unit": "%"}
